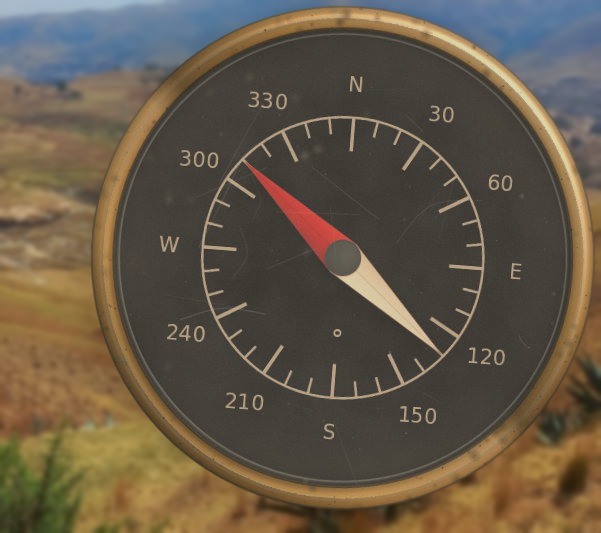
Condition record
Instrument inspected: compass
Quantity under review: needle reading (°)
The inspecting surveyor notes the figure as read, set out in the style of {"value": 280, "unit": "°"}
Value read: {"value": 310, "unit": "°"}
